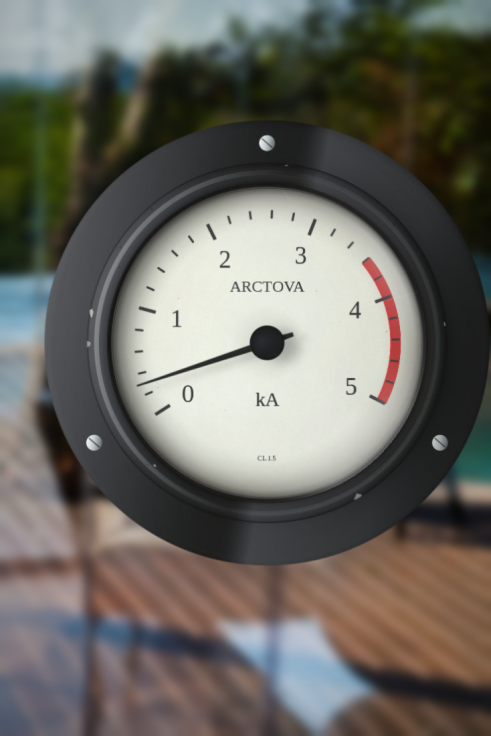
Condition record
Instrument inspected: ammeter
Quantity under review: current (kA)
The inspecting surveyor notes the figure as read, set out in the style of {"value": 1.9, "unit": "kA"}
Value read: {"value": 0.3, "unit": "kA"}
